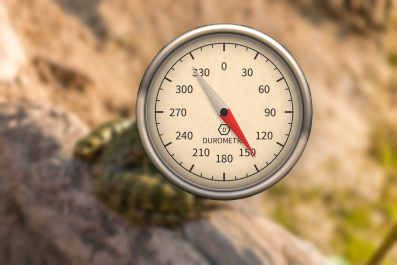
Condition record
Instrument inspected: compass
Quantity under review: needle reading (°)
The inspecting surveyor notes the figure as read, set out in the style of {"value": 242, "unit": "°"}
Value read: {"value": 145, "unit": "°"}
